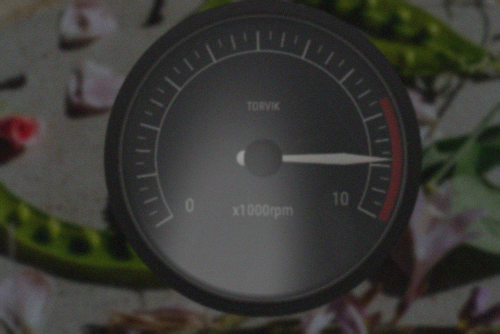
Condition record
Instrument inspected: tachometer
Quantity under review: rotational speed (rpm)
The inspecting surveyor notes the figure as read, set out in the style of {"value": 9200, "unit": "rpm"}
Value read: {"value": 8875, "unit": "rpm"}
